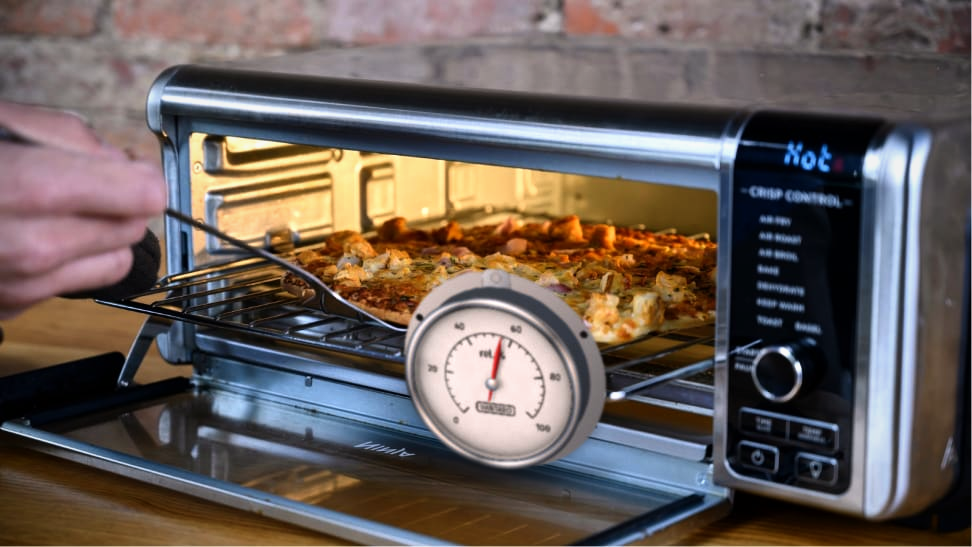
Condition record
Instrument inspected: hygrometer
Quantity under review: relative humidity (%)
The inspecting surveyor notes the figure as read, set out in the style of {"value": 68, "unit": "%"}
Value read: {"value": 56, "unit": "%"}
